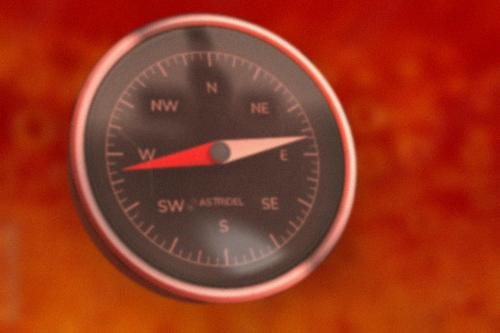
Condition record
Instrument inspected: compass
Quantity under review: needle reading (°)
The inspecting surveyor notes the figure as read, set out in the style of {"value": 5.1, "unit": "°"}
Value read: {"value": 260, "unit": "°"}
